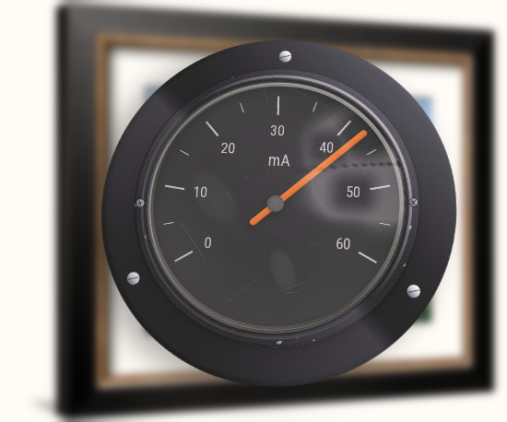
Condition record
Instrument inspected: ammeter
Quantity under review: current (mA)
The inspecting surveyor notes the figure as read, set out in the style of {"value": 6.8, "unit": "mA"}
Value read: {"value": 42.5, "unit": "mA"}
